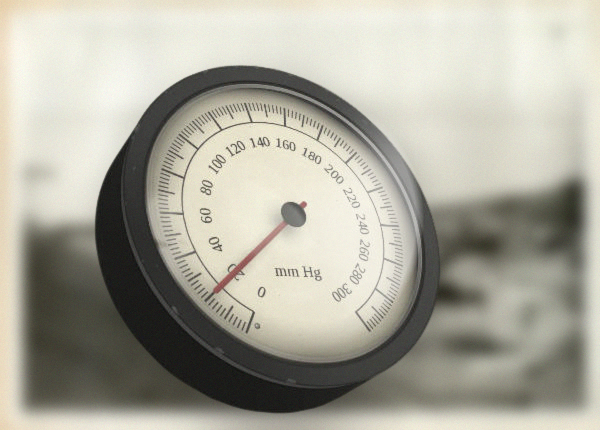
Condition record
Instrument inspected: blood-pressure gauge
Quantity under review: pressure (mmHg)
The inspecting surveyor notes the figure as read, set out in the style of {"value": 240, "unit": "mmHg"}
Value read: {"value": 20, "unit": "mmHg"}
